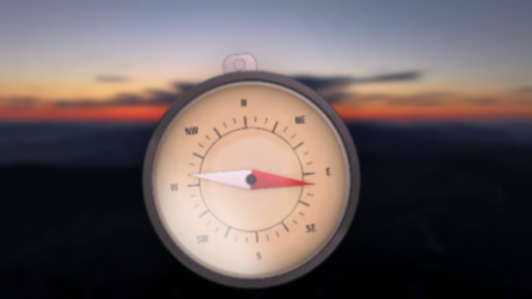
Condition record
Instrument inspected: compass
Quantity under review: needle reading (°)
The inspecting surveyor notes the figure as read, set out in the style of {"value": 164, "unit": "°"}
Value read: {"value": 100, "unit": "°"}
